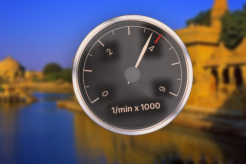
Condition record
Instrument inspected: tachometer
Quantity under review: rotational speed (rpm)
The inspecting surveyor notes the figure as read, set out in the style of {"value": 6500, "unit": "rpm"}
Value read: {"value": 3750, "unit": "rpm"}
